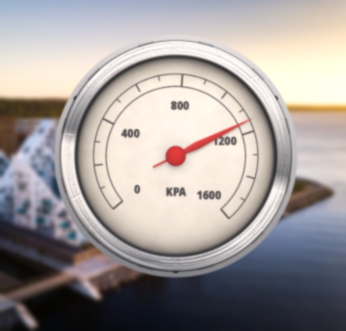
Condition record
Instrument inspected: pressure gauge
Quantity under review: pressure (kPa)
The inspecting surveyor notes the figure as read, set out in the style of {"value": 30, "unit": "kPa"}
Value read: {"value": 1150, "unit": "kPa"}
